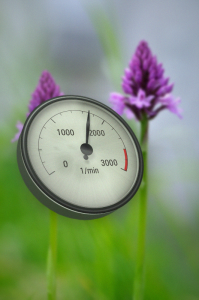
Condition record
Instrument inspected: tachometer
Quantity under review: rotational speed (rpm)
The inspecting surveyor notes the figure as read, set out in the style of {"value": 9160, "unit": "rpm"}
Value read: {"value": 1700, "unit": "rpm"}
